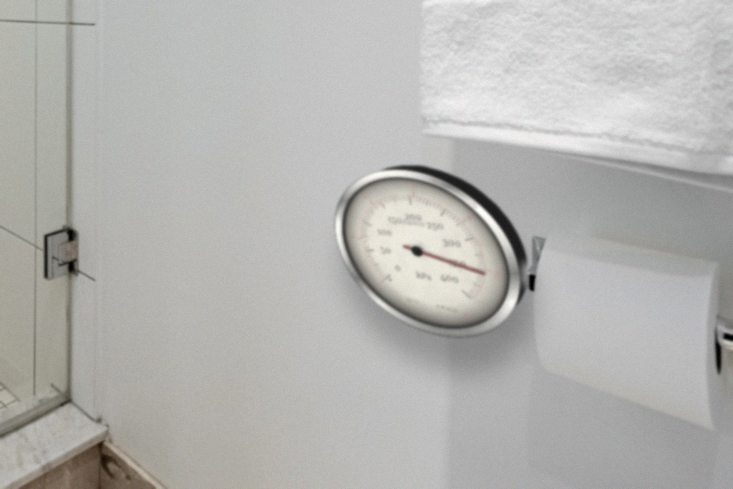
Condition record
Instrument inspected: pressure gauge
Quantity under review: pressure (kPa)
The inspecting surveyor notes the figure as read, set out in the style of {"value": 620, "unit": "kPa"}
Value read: {"value": 350, "unit": "kPa"}
